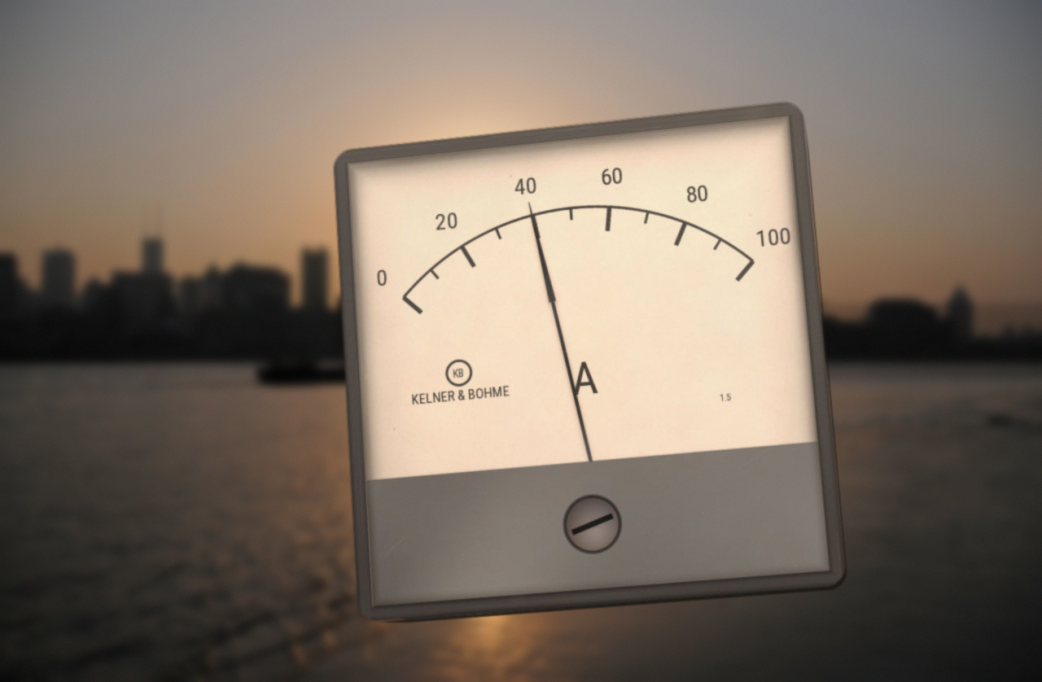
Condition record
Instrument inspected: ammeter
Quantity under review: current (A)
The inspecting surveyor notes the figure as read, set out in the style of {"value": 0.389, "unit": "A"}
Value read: {"value": 40, "unit": "A"}
